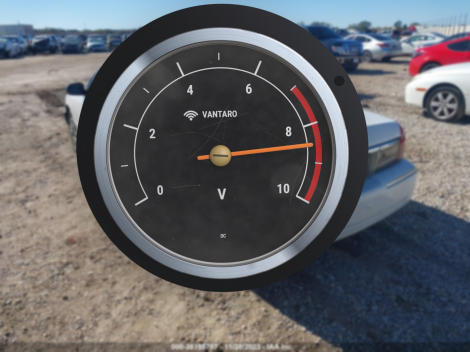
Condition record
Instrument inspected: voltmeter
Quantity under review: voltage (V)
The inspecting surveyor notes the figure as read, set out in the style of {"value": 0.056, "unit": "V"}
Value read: {"value": 8.5, "unit": "V"}
